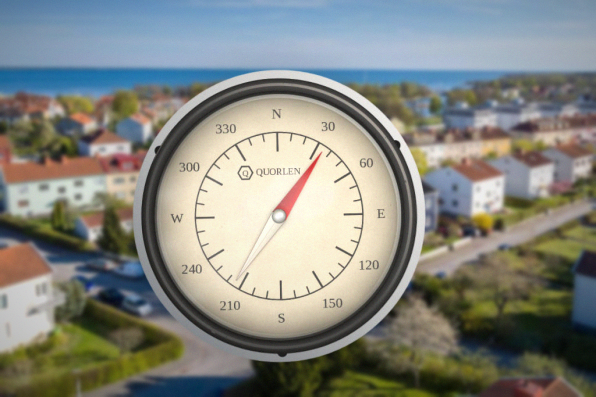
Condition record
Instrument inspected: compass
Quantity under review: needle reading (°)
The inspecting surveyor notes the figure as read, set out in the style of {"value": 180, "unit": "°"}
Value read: {"value": 35, "unit": "°"}
